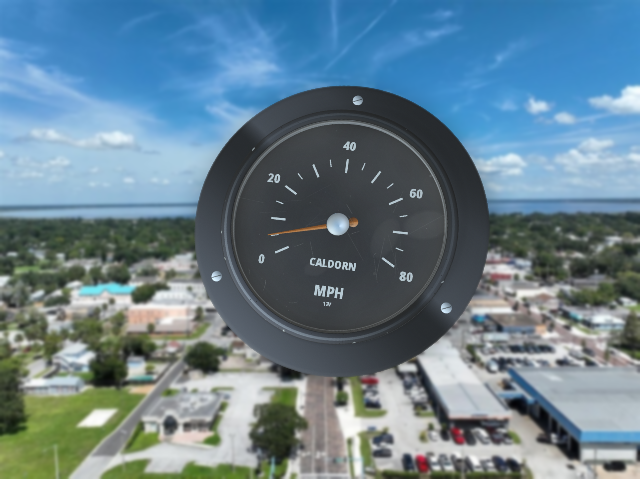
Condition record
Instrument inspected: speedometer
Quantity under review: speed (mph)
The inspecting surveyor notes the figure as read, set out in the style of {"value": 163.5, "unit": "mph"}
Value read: {"value": 5, "unit": "mph"}
